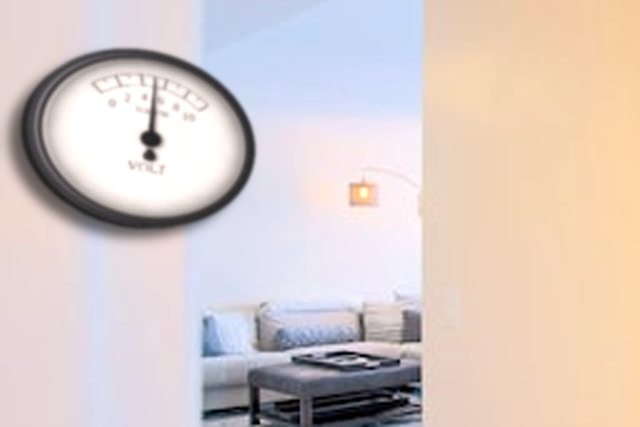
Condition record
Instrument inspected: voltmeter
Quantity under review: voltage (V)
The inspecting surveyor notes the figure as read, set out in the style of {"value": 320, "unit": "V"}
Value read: {"value": 5, "unit": "V"}
